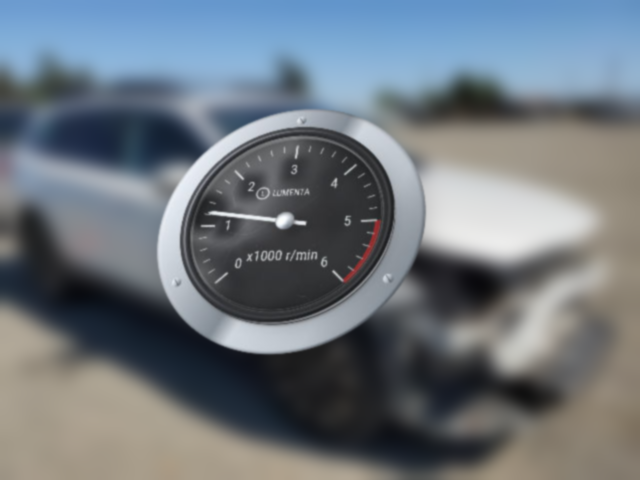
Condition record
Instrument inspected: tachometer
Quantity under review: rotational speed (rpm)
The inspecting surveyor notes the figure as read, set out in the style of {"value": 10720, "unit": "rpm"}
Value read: {"value": 1200, "unit": "rpm"}
